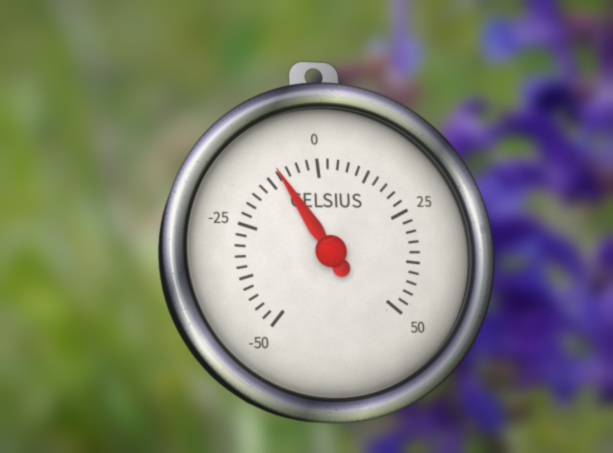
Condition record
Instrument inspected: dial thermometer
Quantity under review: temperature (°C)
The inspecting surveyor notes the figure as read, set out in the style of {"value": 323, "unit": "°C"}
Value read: {"value": -10, "unit": "°C"}
